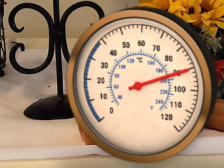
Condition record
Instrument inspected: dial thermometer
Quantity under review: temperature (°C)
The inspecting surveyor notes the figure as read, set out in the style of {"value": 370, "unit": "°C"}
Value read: {"value": 90, "unit": "°C"}
